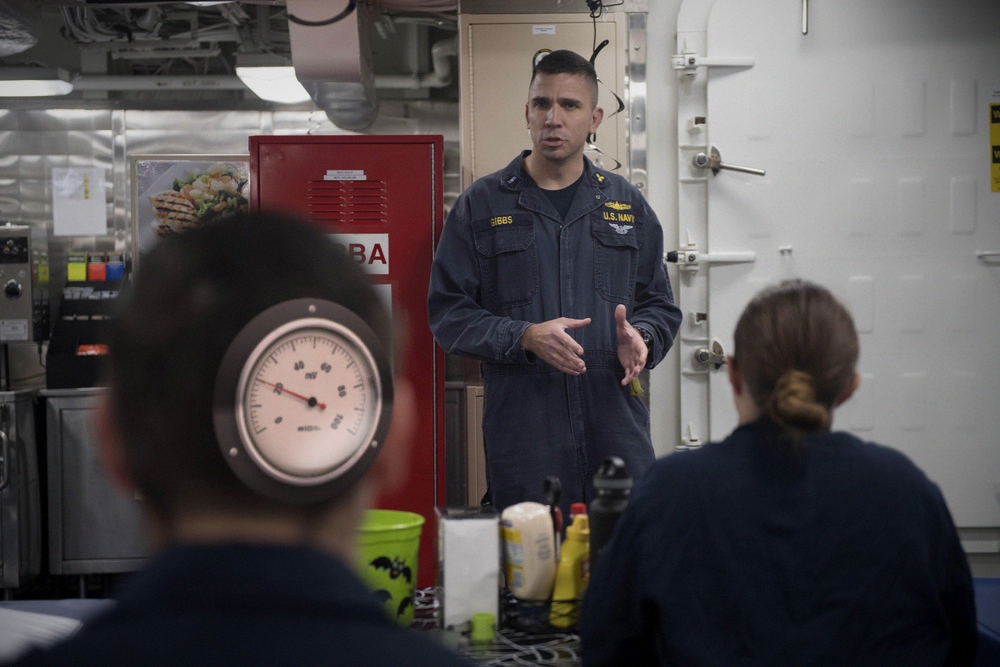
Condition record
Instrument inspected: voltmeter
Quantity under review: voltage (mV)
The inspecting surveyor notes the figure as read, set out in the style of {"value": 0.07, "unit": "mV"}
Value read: {"value": 20, "unit": "mV"}
